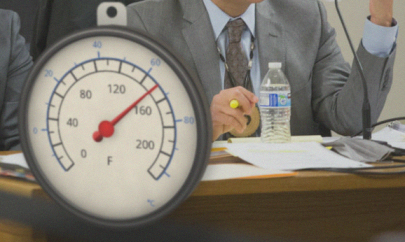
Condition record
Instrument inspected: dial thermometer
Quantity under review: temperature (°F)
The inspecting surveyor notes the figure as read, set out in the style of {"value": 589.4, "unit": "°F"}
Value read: {"value": 150, "unit": "°F"}
